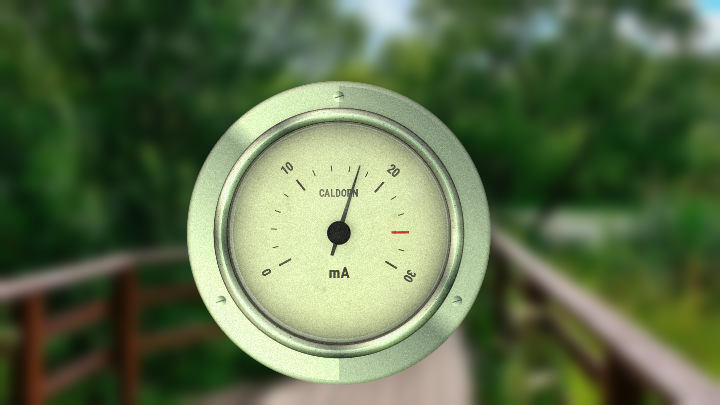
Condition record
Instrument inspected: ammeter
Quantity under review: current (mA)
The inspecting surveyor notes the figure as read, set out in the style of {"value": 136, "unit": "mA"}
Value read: {"value": 17, "unit": "mA"}
